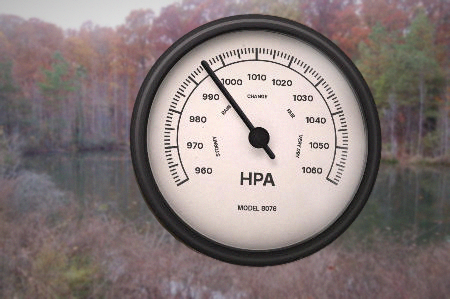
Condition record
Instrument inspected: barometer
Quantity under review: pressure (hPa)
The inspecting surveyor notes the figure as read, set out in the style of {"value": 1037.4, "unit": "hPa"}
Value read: {"value": 995, "unit": "hPa"}
